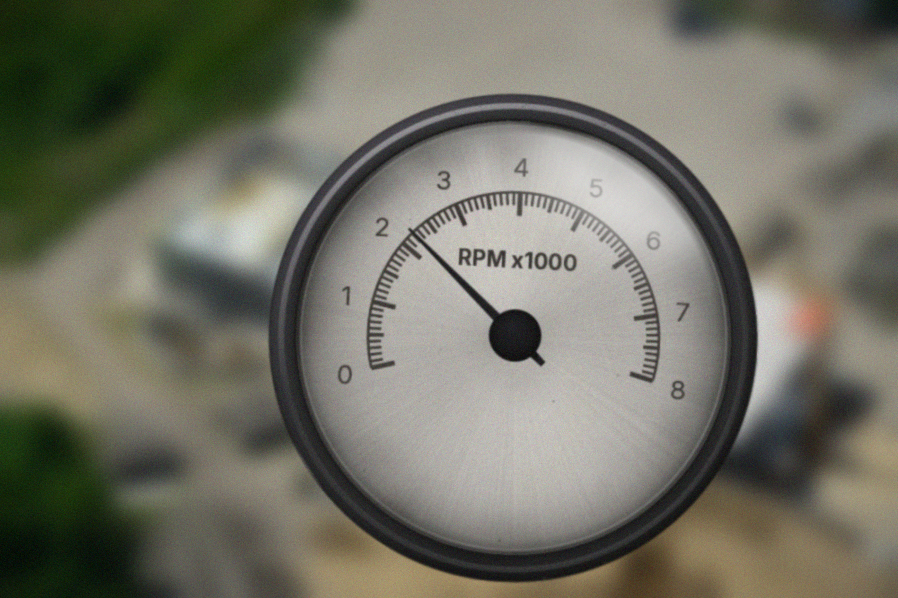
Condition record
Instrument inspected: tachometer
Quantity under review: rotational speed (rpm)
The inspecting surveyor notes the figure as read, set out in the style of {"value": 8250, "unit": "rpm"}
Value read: {"value": 2200, "unit": "rpm"}
